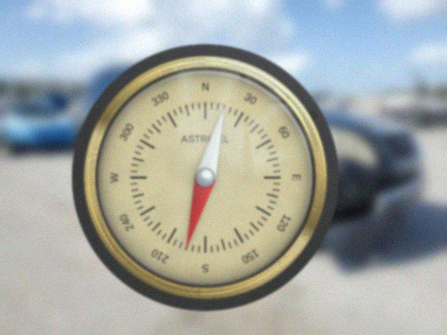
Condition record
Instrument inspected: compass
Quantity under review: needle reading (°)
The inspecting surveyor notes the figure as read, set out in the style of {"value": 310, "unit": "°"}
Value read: {"value": 195, "unit": "°"}
